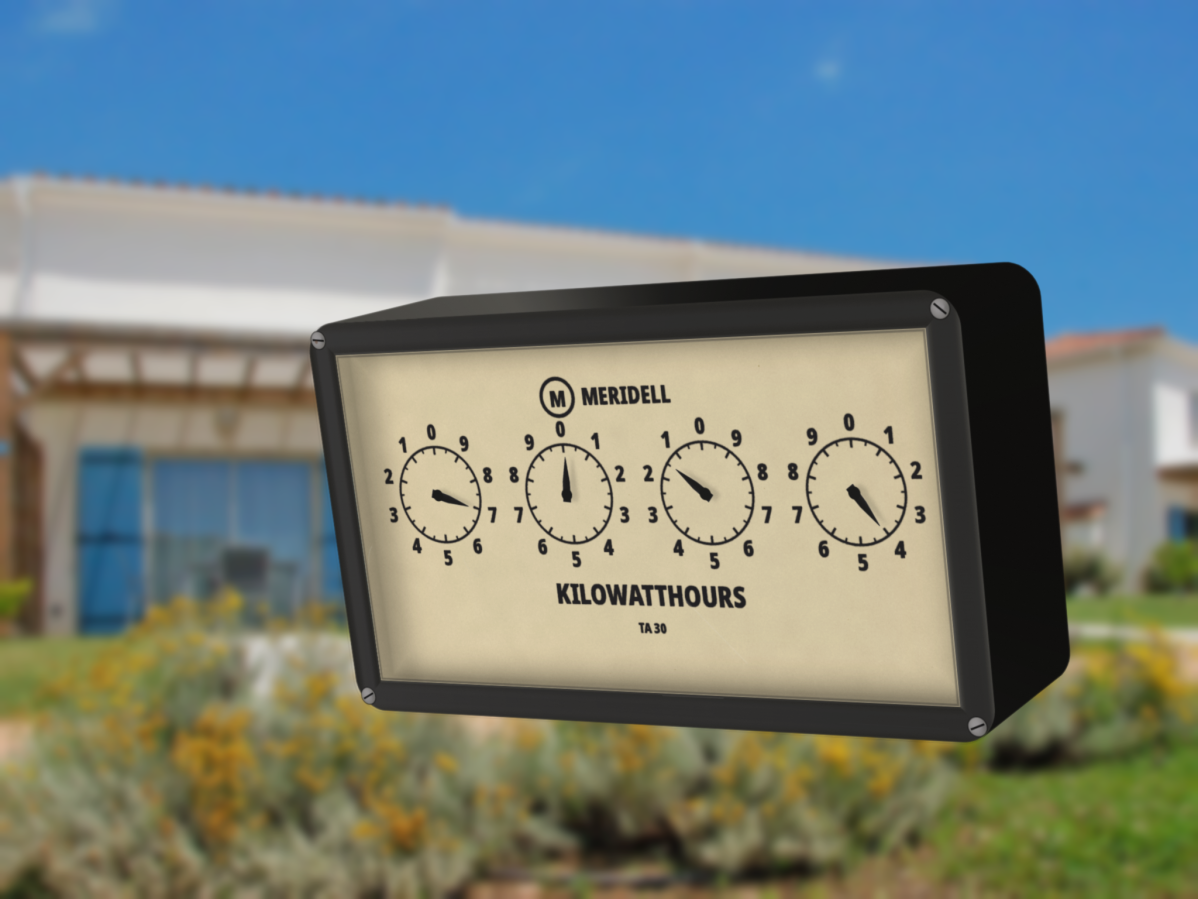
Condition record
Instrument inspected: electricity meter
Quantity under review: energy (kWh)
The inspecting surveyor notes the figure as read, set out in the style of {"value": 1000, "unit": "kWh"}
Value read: {"value": 7014, "unit": "kWh"}
